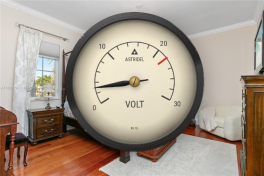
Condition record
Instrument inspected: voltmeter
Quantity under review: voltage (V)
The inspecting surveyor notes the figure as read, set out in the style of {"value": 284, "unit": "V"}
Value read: {"value": 3, "unit": "V"}
